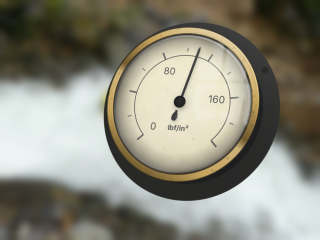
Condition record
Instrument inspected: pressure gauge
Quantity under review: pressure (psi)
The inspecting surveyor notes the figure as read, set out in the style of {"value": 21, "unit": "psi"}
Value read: {"value": 110, "unit": "psi"}
